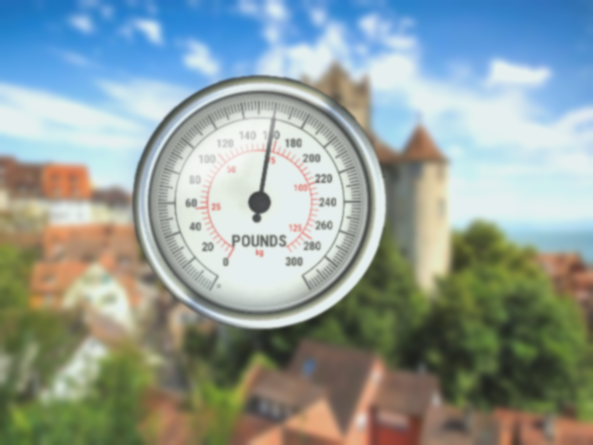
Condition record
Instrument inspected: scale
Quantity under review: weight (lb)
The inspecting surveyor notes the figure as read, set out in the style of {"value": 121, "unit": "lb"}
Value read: {"value": 160, "unit": "lb"}
